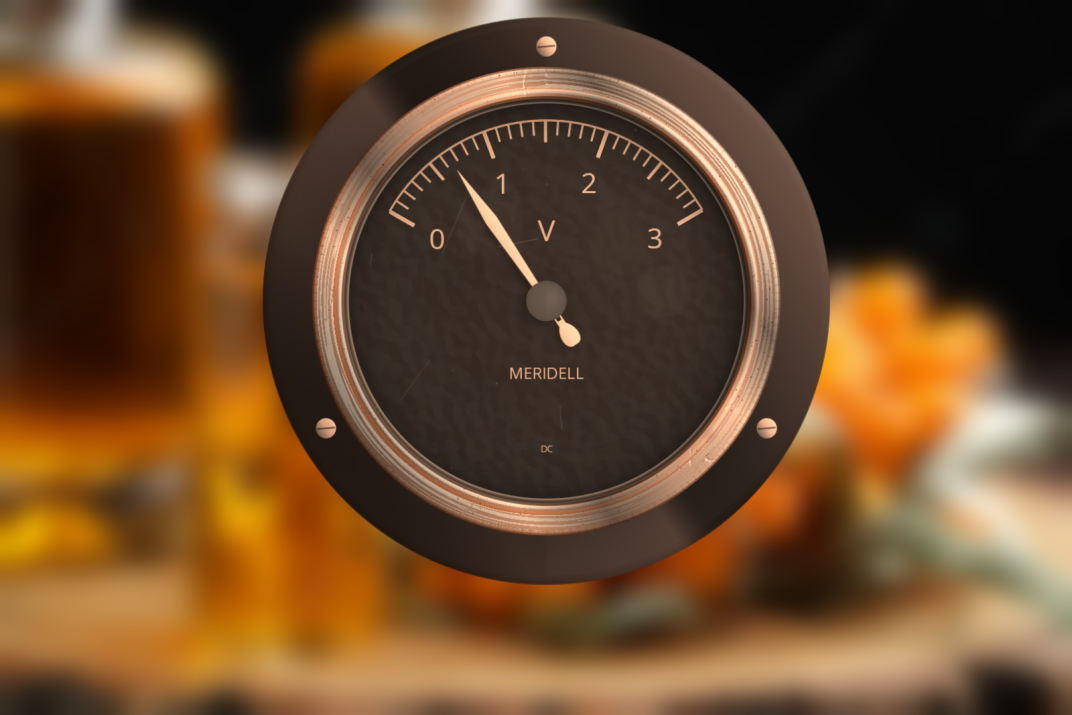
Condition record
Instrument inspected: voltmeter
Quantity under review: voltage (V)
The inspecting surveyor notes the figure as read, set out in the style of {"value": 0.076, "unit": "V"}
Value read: {"value": 0.65, "unit": "V"}
